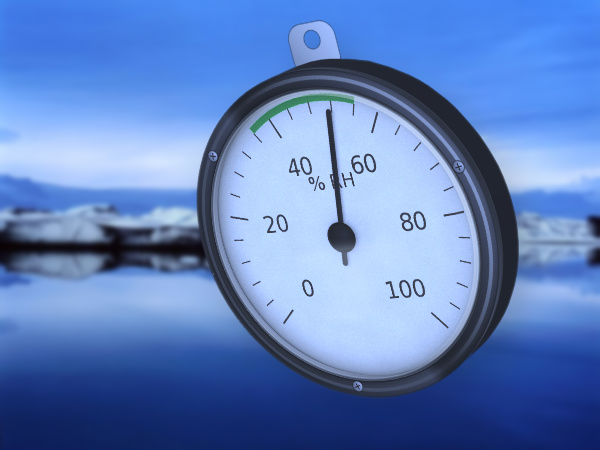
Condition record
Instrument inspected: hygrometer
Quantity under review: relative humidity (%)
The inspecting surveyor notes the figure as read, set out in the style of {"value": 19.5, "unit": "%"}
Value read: {"value": 52, "unit": "%"}
